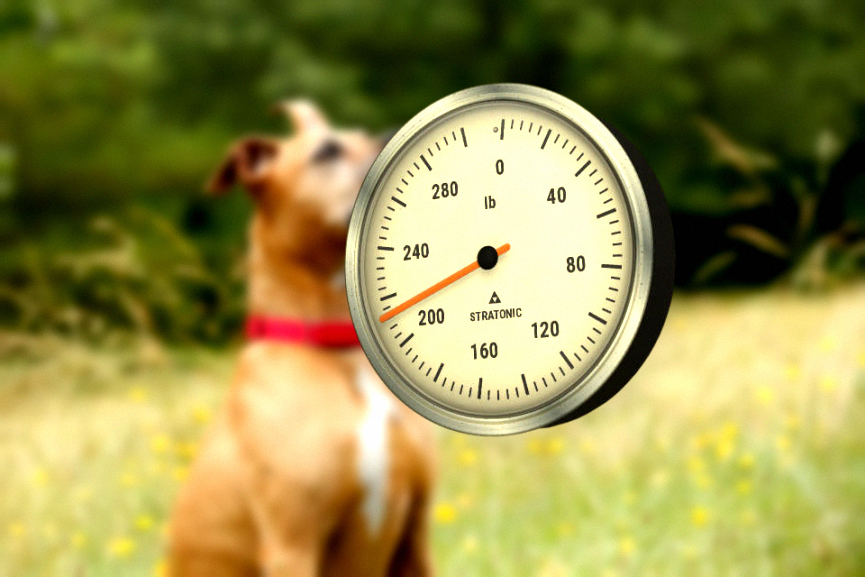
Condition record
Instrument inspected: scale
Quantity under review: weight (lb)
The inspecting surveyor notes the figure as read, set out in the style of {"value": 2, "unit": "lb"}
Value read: {"value": 212, "unit": "lb"}
